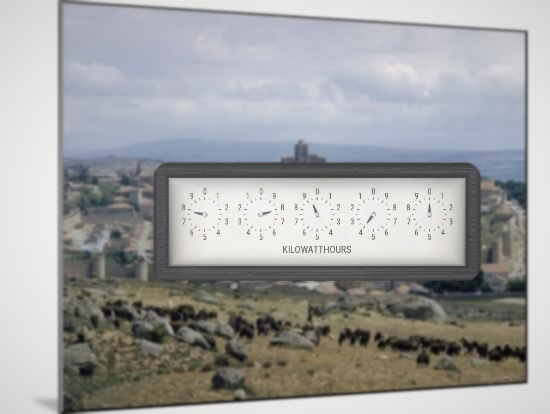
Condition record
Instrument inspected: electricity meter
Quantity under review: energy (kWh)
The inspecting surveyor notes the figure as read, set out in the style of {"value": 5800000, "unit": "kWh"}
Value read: {"value": 77940, "unit": "kWh"}
